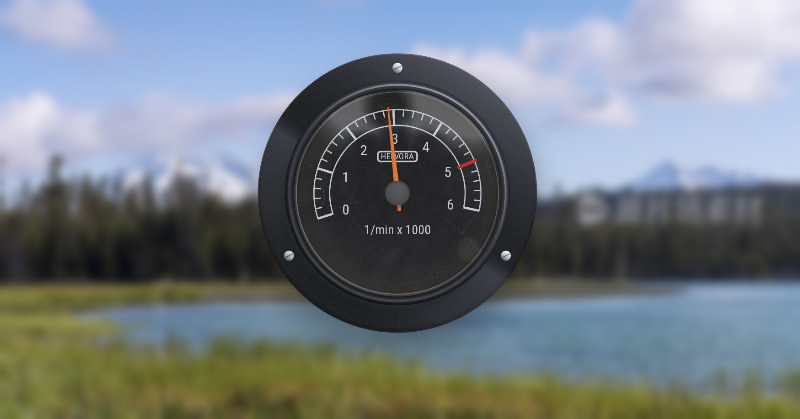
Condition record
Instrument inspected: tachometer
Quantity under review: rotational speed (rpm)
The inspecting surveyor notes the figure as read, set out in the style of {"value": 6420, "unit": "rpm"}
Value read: {"value": 2900, "unit": "rpm"}
